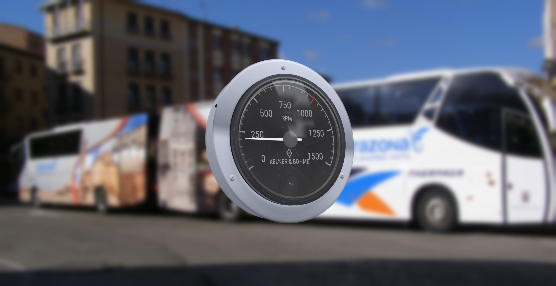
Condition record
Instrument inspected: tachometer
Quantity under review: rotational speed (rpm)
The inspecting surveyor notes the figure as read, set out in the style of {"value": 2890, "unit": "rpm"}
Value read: {"value": 200, "unit": "rpm"}
